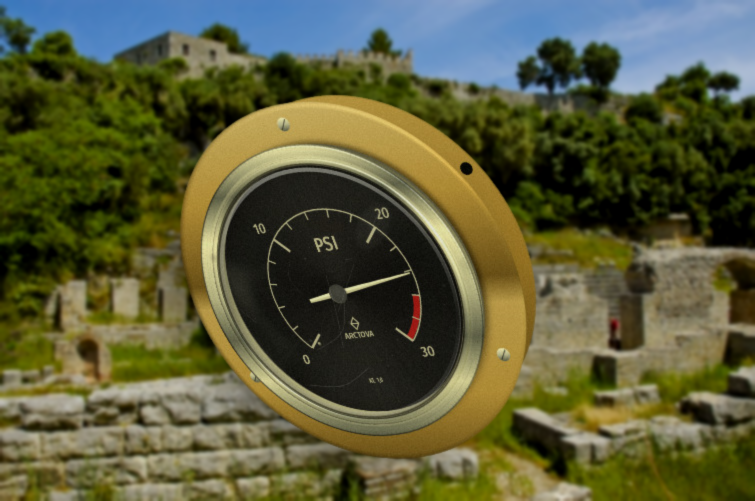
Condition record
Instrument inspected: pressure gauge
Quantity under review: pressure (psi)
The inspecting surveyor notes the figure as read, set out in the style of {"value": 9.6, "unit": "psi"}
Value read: {"value": 24, "unit": "psi"}
